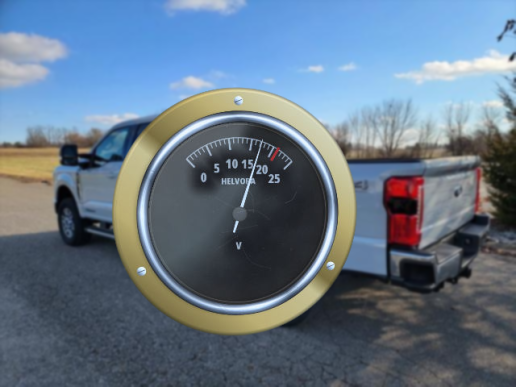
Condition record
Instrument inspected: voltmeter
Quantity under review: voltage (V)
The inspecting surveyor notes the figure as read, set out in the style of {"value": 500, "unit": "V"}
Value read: {"value": 17, "unit": "V"}
